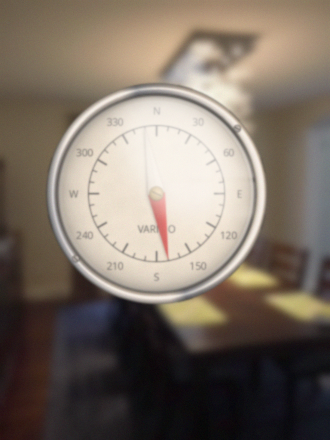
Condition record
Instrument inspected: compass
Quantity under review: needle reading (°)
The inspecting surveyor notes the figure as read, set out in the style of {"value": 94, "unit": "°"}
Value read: {"value": 170, "unit": "°"}
